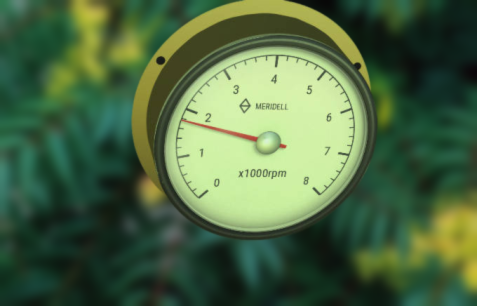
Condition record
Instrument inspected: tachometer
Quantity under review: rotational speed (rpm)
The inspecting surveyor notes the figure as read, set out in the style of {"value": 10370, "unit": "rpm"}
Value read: {"value": 1800, "unit": "rpm"}
